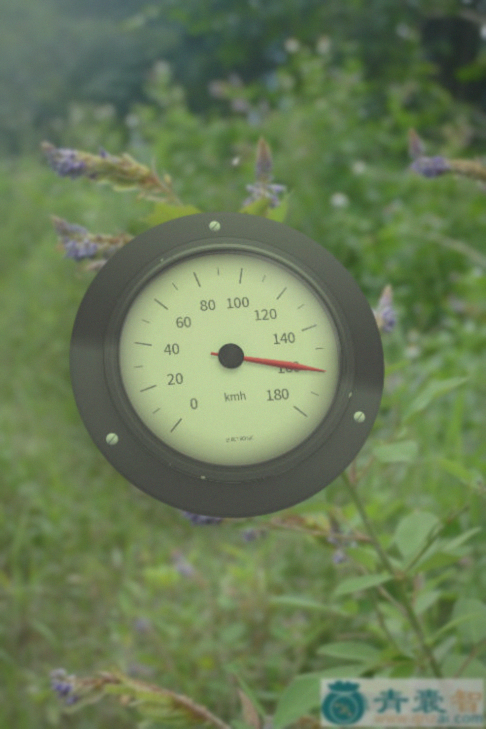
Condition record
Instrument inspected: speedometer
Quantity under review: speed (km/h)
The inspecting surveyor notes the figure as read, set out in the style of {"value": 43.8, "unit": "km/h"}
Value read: {"value": 160, "unit": "km/h"}
